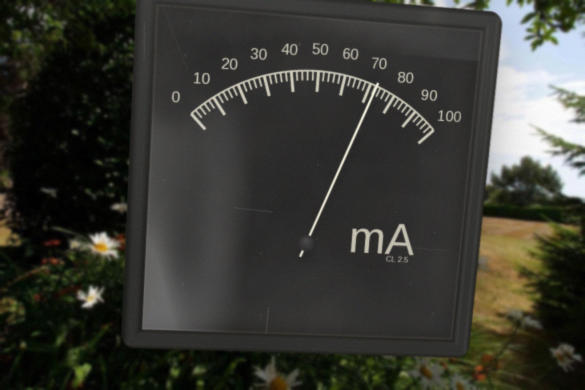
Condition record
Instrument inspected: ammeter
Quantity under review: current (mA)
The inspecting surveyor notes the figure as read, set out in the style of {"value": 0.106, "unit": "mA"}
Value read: {"value": 72, "unit": "mA"}
